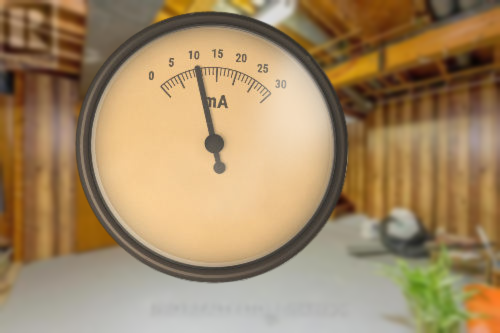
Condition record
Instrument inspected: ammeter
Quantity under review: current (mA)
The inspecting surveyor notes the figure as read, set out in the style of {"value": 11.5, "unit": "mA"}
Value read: {"value": 10, "unit": "mA"}
